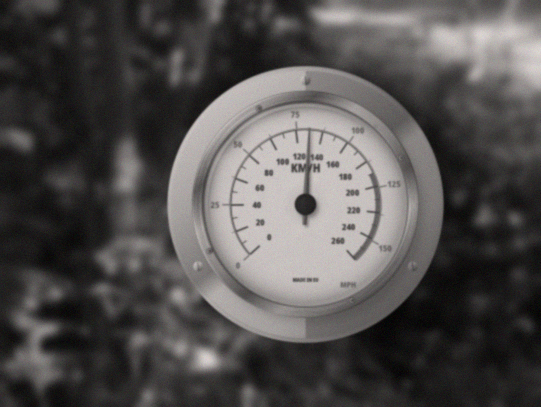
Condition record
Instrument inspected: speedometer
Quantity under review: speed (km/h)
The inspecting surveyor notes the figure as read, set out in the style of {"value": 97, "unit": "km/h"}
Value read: {"value": 130, "unit": "km/h"}
